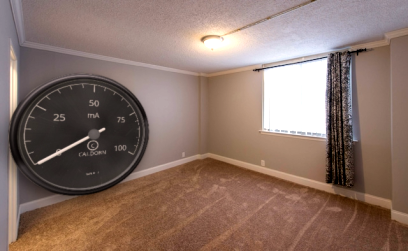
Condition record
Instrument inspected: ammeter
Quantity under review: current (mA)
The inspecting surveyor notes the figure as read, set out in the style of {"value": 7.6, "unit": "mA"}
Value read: {"value": 0, "unit": "mA"}
